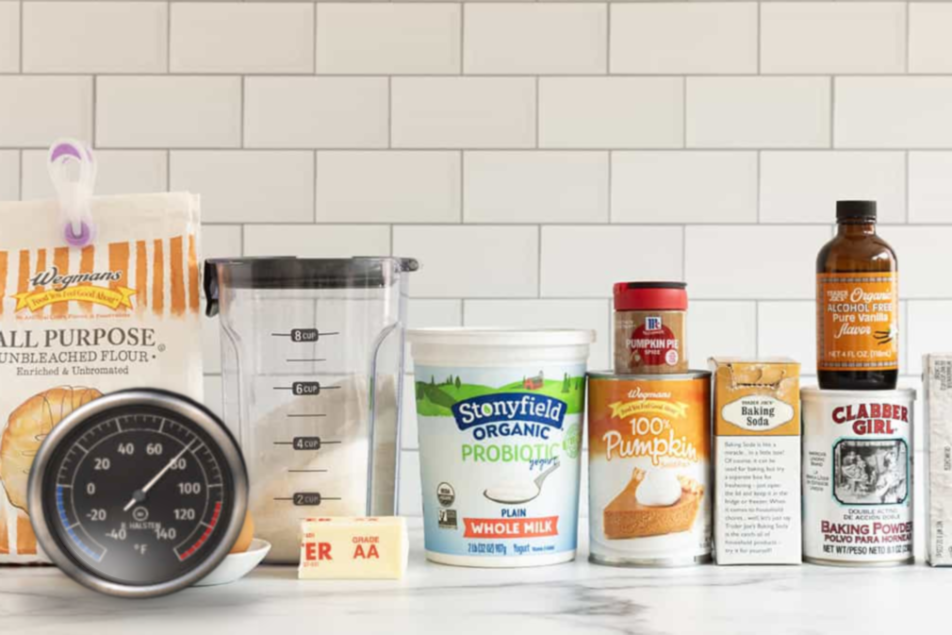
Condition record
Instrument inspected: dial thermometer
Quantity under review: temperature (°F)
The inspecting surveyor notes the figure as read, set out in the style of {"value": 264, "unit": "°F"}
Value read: {"value": 76, "unit": "°F"}
